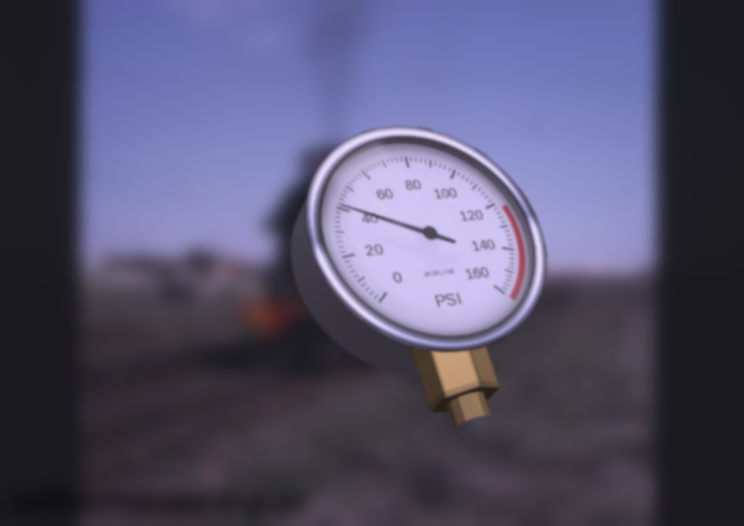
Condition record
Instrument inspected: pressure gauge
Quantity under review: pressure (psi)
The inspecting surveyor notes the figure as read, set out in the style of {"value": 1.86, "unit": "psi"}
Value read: {"value": 40, "unit": "psi"}
